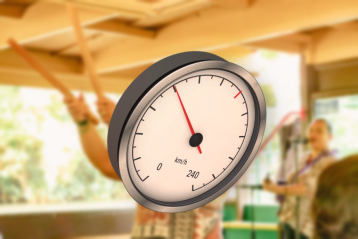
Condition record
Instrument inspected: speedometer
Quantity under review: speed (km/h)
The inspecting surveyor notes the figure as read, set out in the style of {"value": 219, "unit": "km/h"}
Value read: {"value": 80, "unit": "km/h"}
